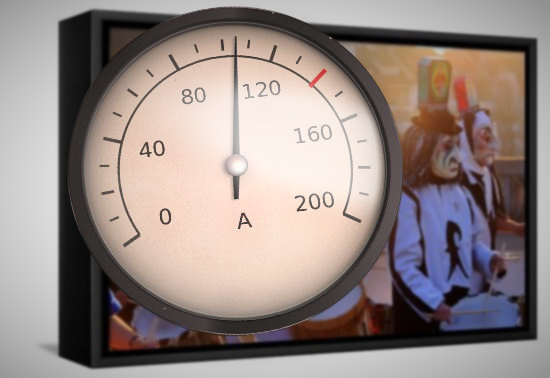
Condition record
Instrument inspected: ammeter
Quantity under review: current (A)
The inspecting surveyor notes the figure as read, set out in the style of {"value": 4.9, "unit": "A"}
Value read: {"value": 105, "unit": "A"}
